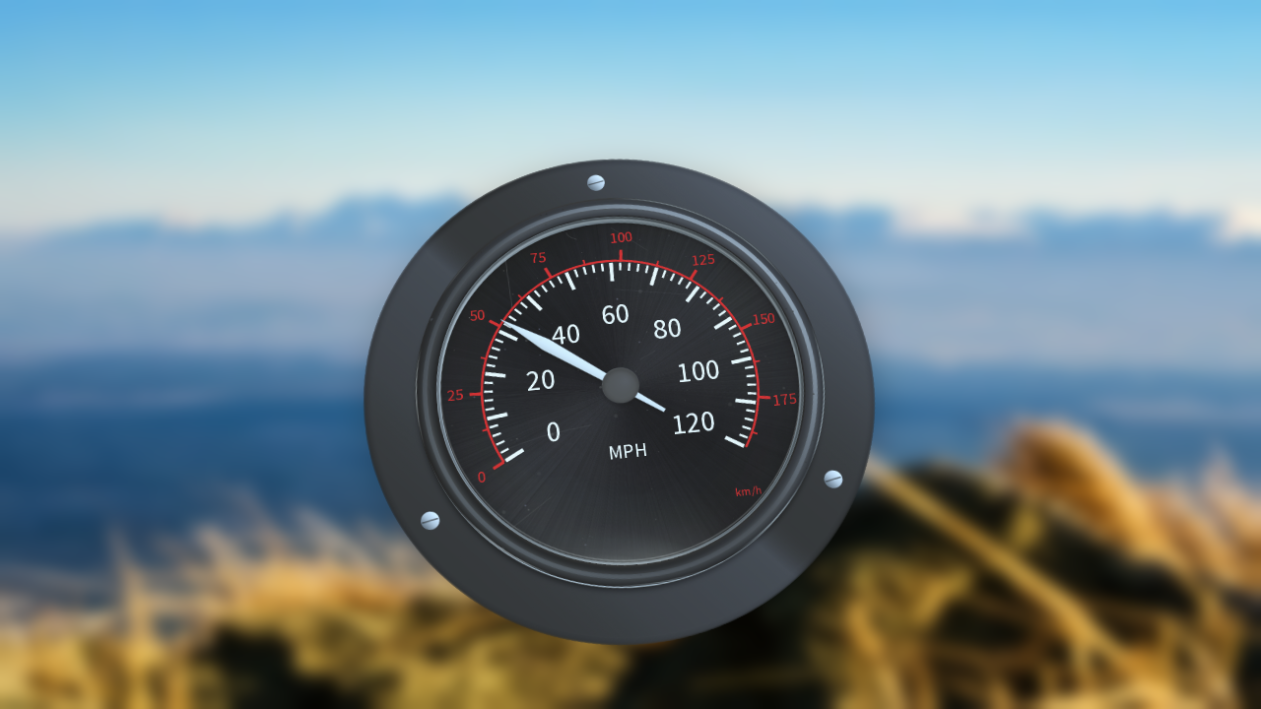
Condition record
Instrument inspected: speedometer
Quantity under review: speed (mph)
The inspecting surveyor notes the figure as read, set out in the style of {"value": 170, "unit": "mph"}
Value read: {"value": 32, "unit": "mph"}
